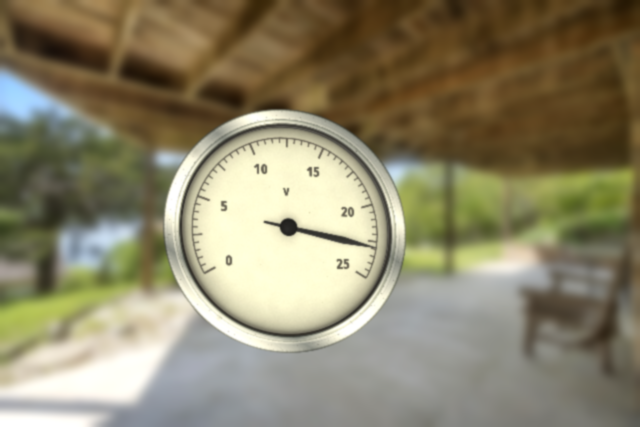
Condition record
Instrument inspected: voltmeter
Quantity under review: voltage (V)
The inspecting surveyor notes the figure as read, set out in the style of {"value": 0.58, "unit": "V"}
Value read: {"value": 23, "unit": "V"}
